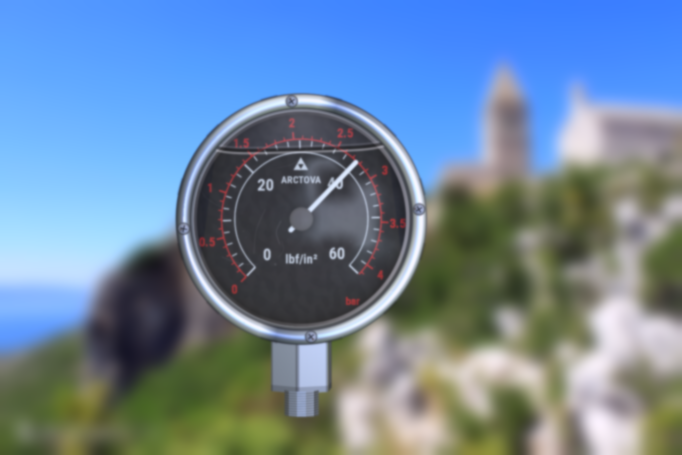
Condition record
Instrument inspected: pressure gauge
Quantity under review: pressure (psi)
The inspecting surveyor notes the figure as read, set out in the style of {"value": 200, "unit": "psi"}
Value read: {"value": 40, "unit": "psi"}
